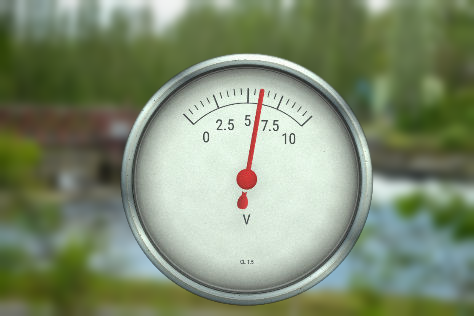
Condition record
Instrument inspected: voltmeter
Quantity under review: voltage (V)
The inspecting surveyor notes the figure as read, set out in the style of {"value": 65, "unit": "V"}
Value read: {"value": 6, "unit": "V"}
